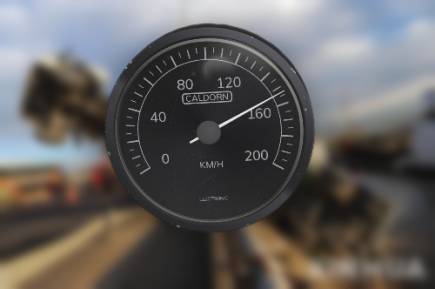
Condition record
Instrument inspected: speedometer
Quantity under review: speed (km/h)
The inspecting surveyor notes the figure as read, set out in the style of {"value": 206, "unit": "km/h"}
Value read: {"value": 152.5, "unit": "km/h"}
